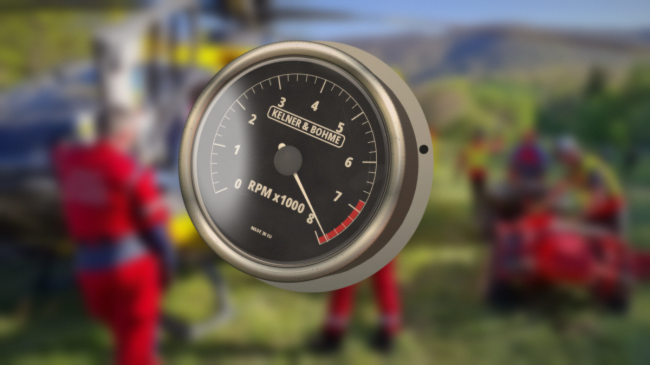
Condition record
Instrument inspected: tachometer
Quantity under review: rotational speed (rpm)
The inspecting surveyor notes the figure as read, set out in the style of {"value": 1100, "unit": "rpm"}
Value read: {"value": 7800, "unit": "rpm"}
